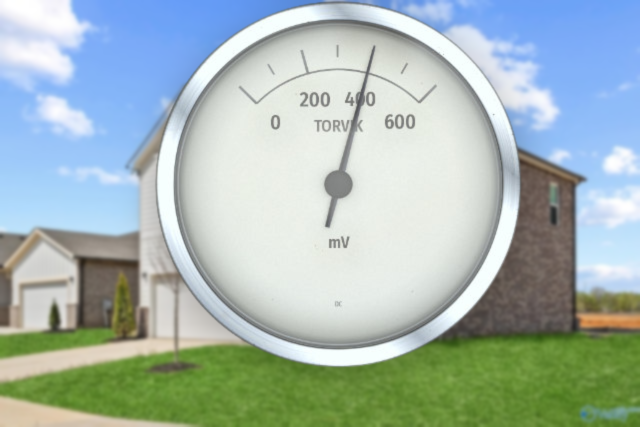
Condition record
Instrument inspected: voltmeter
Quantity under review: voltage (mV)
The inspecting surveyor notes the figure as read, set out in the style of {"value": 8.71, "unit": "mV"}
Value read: {"value": 400, "unit": "mV"}
